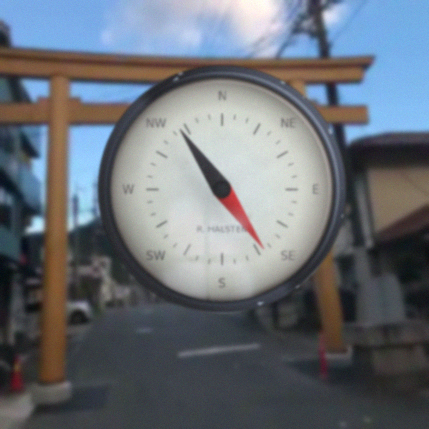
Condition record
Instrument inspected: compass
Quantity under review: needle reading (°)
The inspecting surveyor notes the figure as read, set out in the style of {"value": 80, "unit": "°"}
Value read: {"value": 145, "unit": "°"}
